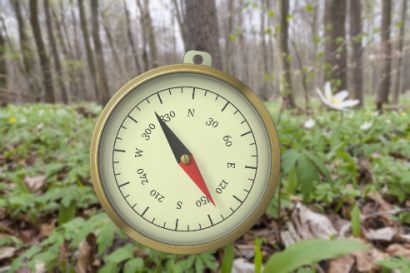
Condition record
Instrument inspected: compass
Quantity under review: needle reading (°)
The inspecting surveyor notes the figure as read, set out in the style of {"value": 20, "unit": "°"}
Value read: {"value": 140, "unit": "°"}
